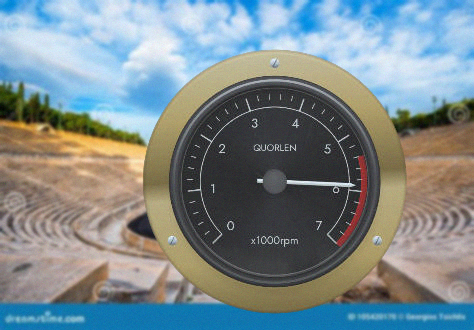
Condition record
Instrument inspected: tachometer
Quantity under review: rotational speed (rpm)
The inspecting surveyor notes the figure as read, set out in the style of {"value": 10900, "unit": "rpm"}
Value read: {"value": 5900, "unit": "rpm"}
